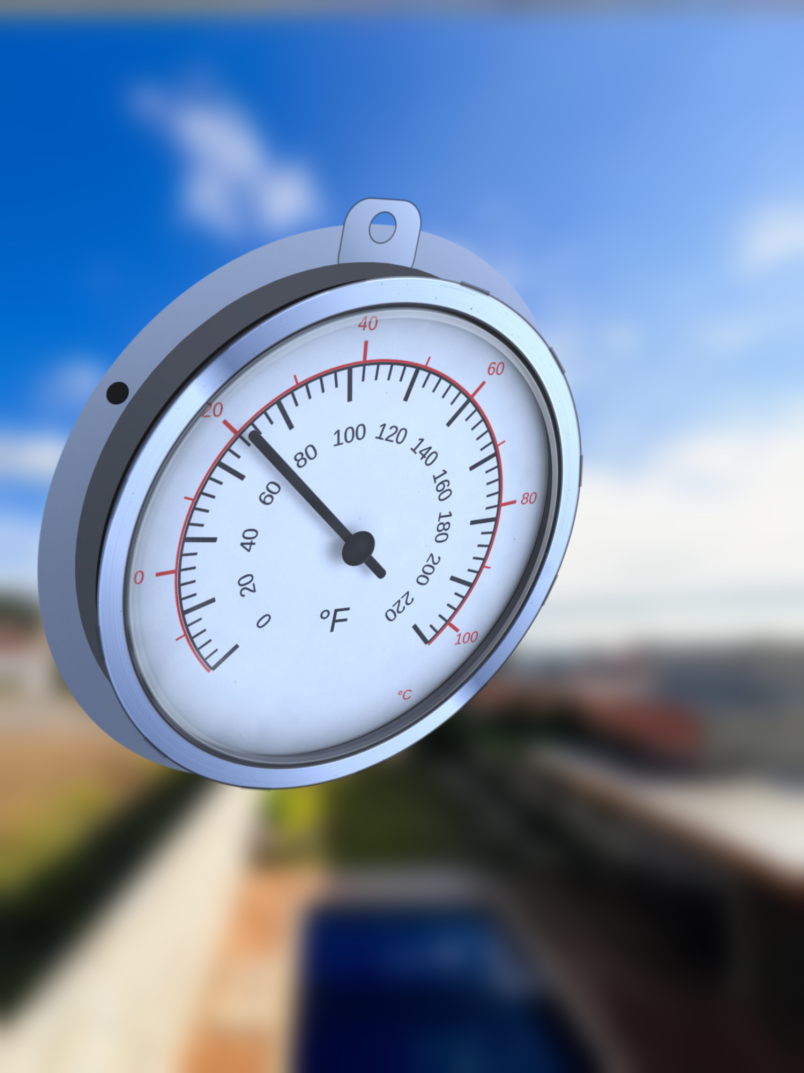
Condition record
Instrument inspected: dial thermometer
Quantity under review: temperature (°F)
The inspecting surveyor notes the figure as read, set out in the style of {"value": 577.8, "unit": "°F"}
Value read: {"value": 70, "unit": "°F"}
